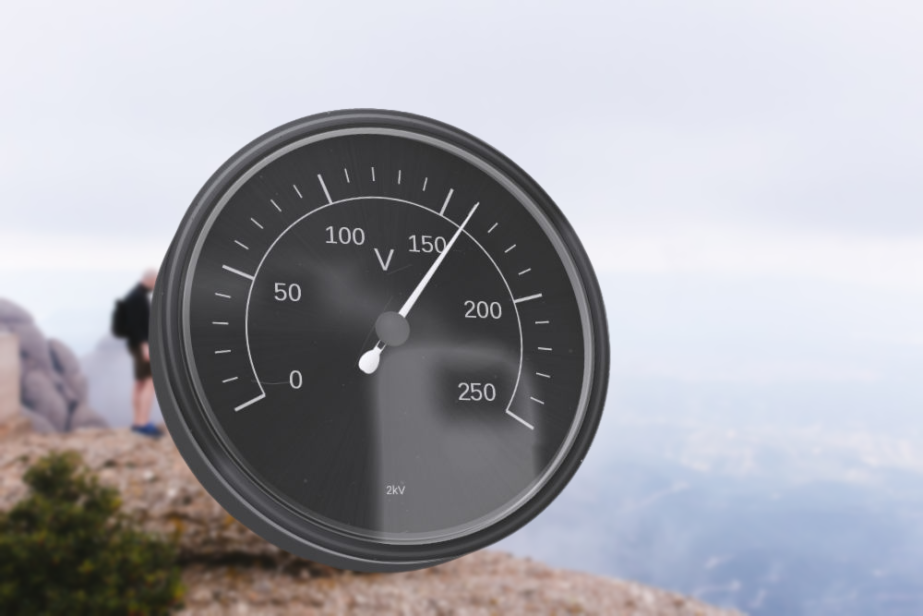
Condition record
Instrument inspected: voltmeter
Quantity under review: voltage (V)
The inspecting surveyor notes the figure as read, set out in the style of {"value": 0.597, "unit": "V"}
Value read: {"value": 160, "unit": "V"}
